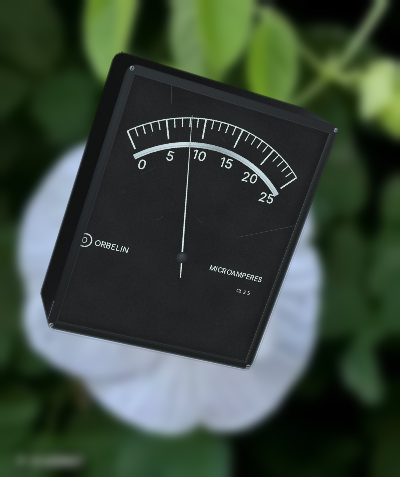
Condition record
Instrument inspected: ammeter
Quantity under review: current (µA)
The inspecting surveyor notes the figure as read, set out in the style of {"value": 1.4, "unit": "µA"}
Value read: {"value": 8, "unit": "µA"}
